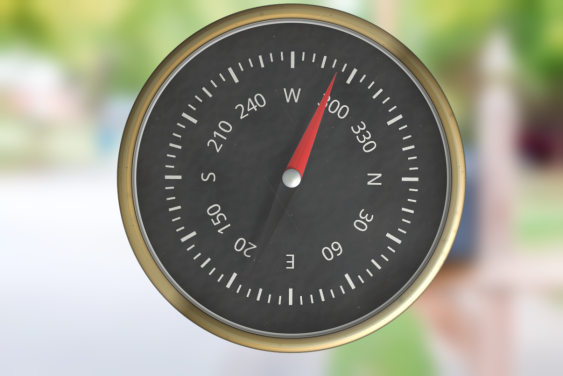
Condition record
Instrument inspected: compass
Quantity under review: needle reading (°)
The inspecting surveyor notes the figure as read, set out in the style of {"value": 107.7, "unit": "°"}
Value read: {"value": 292.5, "unit": "°"}
